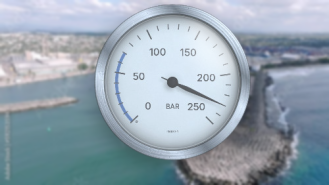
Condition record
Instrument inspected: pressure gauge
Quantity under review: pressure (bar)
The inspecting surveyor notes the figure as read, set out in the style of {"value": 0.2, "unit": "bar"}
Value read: {"value": 230, "unit": "bar"}
